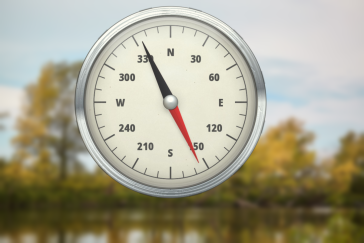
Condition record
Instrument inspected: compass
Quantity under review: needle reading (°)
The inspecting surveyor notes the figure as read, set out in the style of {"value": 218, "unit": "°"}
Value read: {"value": 155, "unit": "°"}
